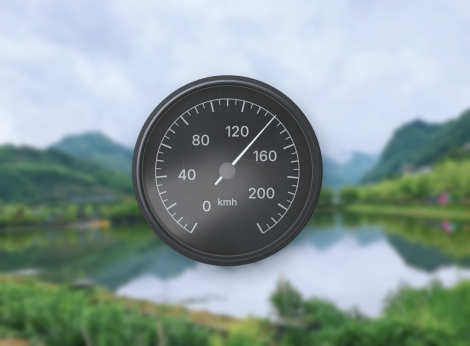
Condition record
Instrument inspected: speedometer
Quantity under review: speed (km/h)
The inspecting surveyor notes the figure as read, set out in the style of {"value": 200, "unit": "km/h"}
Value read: {"value": 140, "unit": "km/h"}
